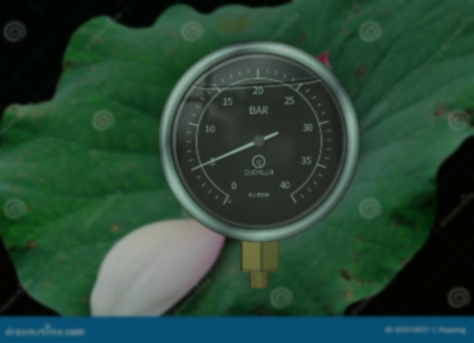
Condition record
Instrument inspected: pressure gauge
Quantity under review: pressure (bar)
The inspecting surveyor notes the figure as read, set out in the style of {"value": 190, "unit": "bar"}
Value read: {"value": 5, "unit": "bar"}
